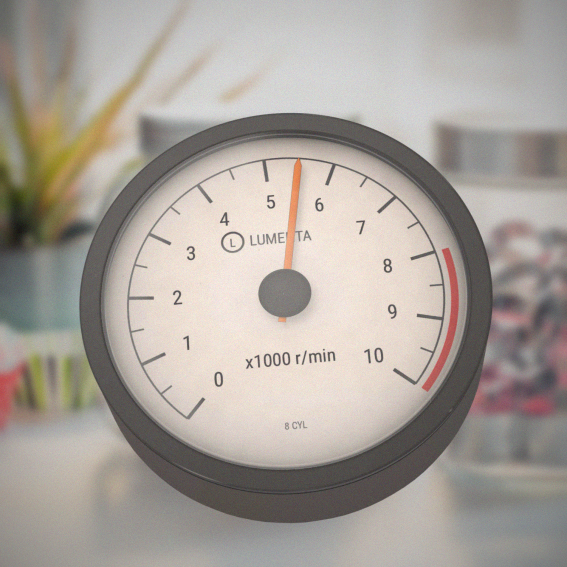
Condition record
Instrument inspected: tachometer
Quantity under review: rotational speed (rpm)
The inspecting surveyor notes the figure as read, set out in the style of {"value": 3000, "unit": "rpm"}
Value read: {"value": 5500, "unit": "rpm"}
